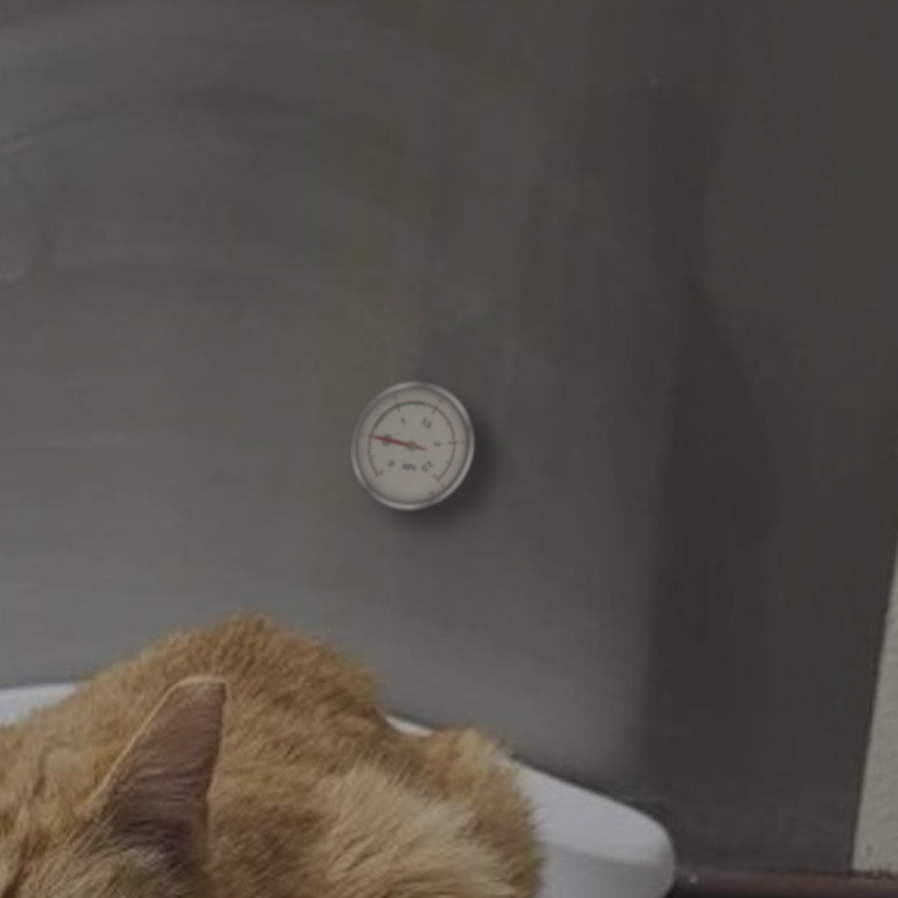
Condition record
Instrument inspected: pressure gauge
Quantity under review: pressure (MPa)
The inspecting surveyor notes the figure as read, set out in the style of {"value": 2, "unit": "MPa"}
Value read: {"value": 0.5, "unit": "MPa"}
